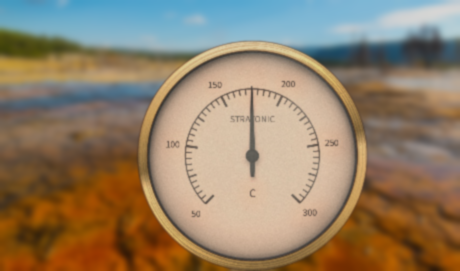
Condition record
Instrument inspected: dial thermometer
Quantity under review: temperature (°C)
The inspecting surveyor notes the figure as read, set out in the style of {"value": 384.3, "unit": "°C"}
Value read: {"value": 175, "unit": "°C"}
